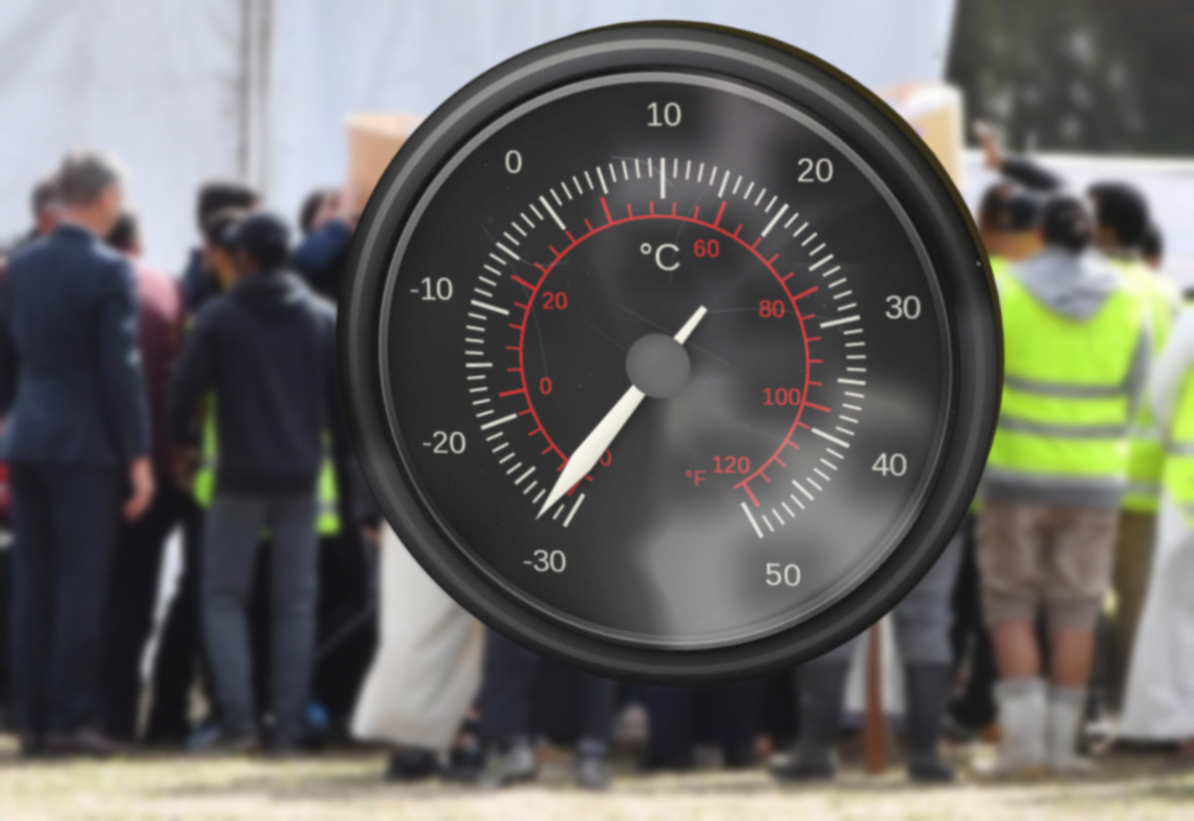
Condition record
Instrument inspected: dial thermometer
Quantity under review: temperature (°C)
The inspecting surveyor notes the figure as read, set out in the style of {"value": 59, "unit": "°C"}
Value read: {"value": -28, "unit": "°C"}
